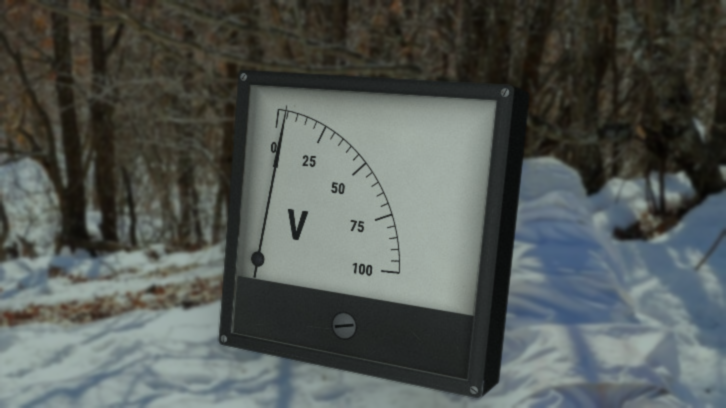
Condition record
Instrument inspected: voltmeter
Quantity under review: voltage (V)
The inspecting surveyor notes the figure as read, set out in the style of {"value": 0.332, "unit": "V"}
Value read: {"value": 5, "unit": "V"}
